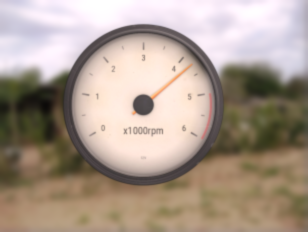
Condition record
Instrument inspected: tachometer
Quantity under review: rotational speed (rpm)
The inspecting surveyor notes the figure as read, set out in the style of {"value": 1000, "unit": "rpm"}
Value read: {"value": 4250, "unit": "rpm"}
